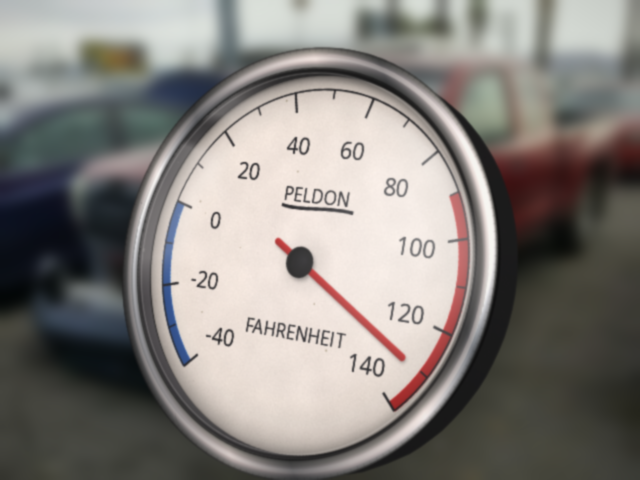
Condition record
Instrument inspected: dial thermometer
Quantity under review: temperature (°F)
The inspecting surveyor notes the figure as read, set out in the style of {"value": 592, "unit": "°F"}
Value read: {"value": 130, "unit": "°F"}
